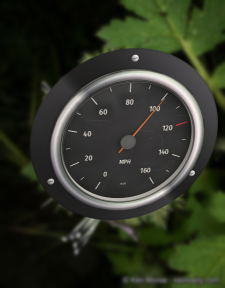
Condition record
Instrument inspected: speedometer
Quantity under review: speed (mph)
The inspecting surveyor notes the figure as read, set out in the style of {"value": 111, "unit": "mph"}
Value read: {"value": 100, "unit": "mph"}
